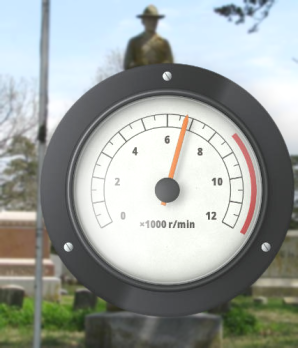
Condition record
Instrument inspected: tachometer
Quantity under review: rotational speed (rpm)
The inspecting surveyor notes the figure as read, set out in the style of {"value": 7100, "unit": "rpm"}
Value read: {"value": 6750, "unit": "rpm"}
